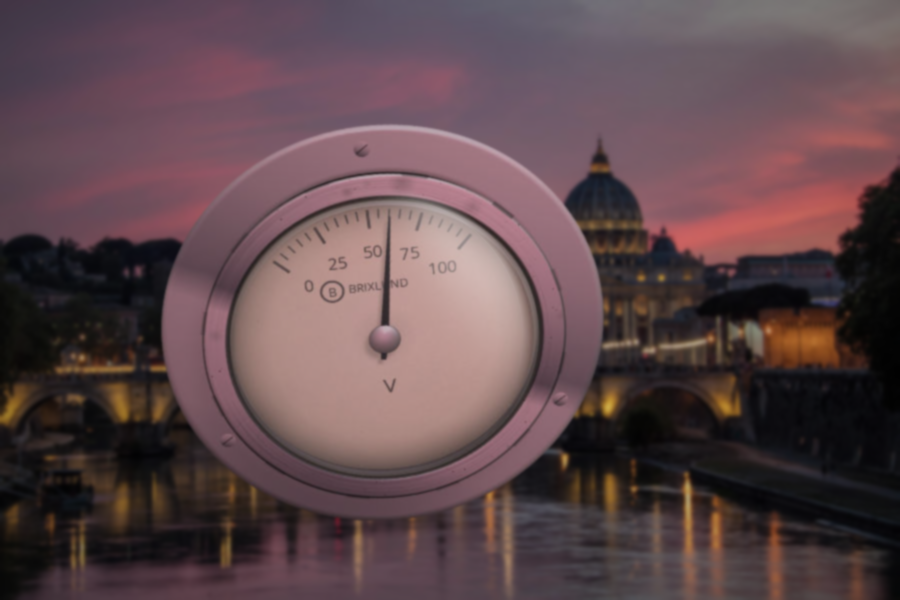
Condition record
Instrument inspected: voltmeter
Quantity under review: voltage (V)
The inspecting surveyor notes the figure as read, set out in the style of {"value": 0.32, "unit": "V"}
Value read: {"value": 60, "unit": "V"}
